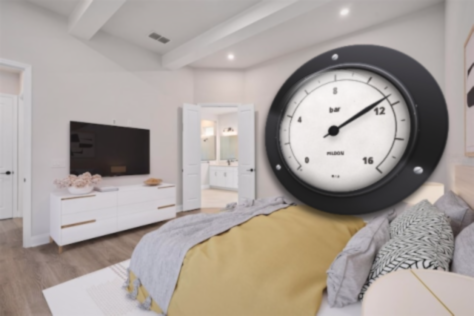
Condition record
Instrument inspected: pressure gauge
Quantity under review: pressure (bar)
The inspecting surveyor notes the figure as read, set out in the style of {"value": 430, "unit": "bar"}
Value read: {"value": 11.5, "unit": "bar"}
